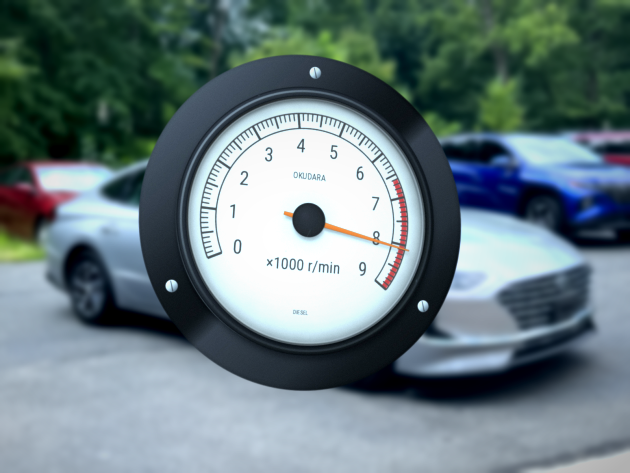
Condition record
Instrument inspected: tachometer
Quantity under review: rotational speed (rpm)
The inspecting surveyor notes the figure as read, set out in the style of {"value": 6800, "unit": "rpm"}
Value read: {"value": 8100, "unit": "rpm"}
